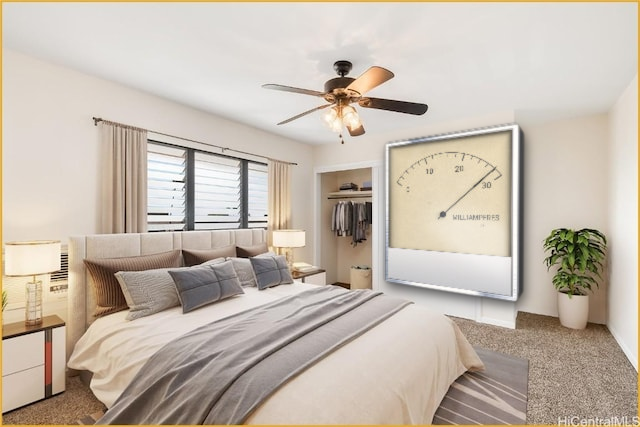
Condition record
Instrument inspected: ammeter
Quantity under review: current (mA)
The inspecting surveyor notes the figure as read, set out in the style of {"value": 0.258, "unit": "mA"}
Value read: {"value": 28, "unit": "mA"}
